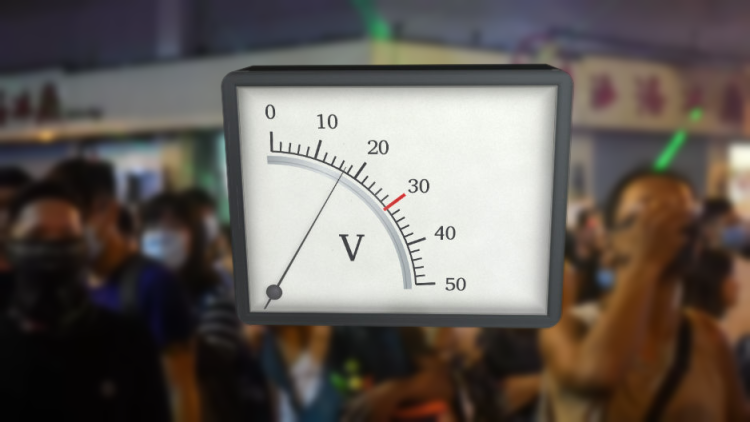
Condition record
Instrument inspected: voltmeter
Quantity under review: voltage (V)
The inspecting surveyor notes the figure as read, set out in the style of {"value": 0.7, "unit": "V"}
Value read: {"value": 17, "unit": "V"}
